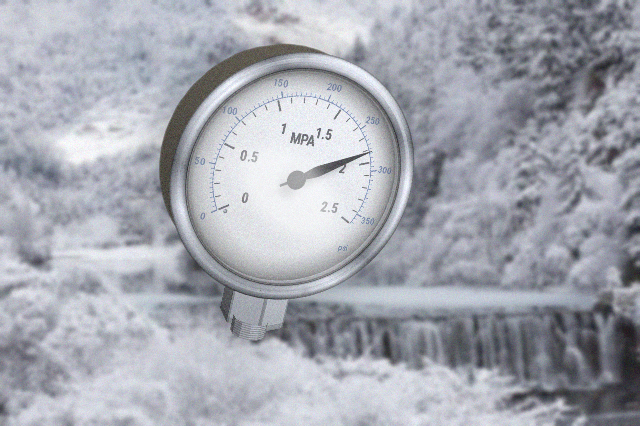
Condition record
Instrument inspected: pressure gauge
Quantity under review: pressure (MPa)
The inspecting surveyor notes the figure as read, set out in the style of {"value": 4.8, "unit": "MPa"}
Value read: {"value": 1.9, "unit": "MPa"}
